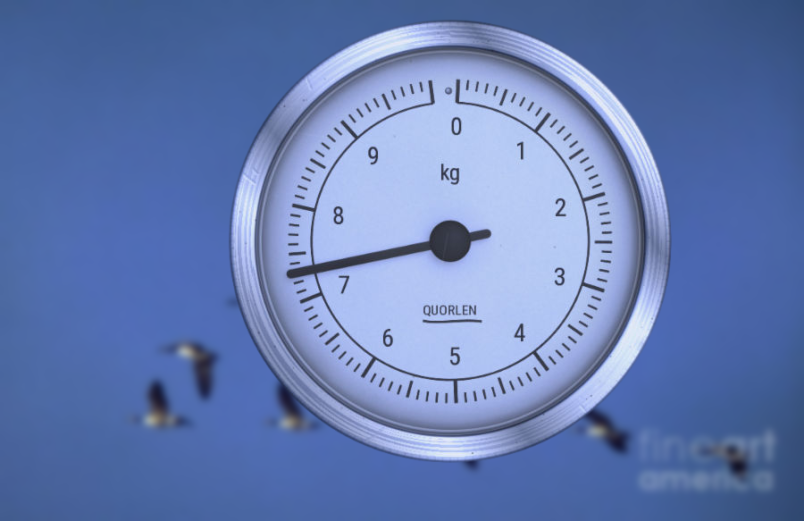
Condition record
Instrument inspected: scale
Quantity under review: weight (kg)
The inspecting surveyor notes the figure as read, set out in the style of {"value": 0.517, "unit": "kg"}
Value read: {"value": 7.3, "unit": "kg"}
